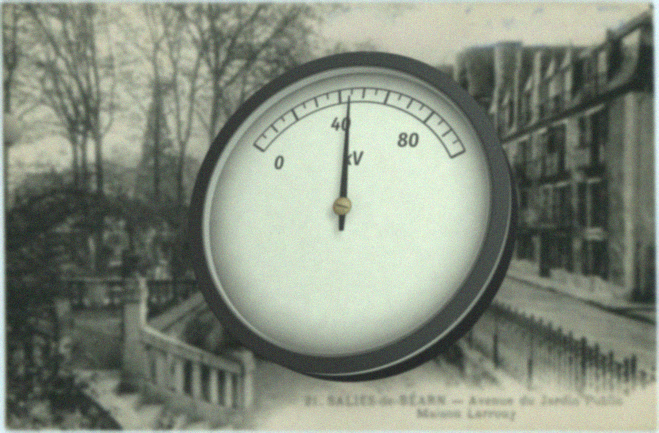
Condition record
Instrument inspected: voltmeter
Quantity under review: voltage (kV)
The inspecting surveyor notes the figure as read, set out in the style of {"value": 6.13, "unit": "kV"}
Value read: {"value": 45, "unit": "kV"}
